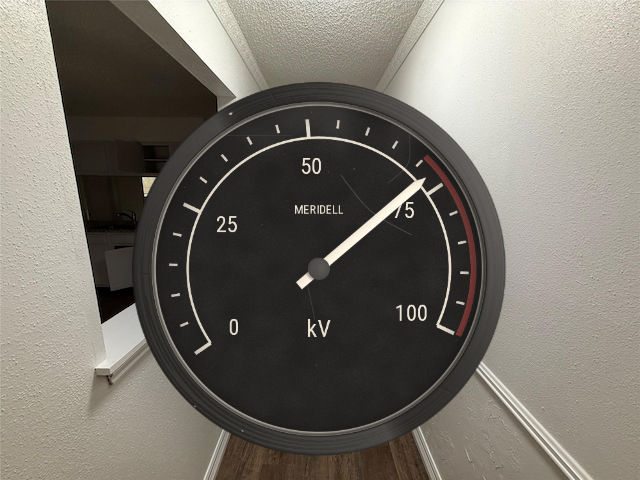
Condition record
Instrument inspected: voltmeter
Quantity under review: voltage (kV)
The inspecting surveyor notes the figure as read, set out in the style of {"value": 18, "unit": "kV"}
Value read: {"value": 72.5, "unit": "kV"}
